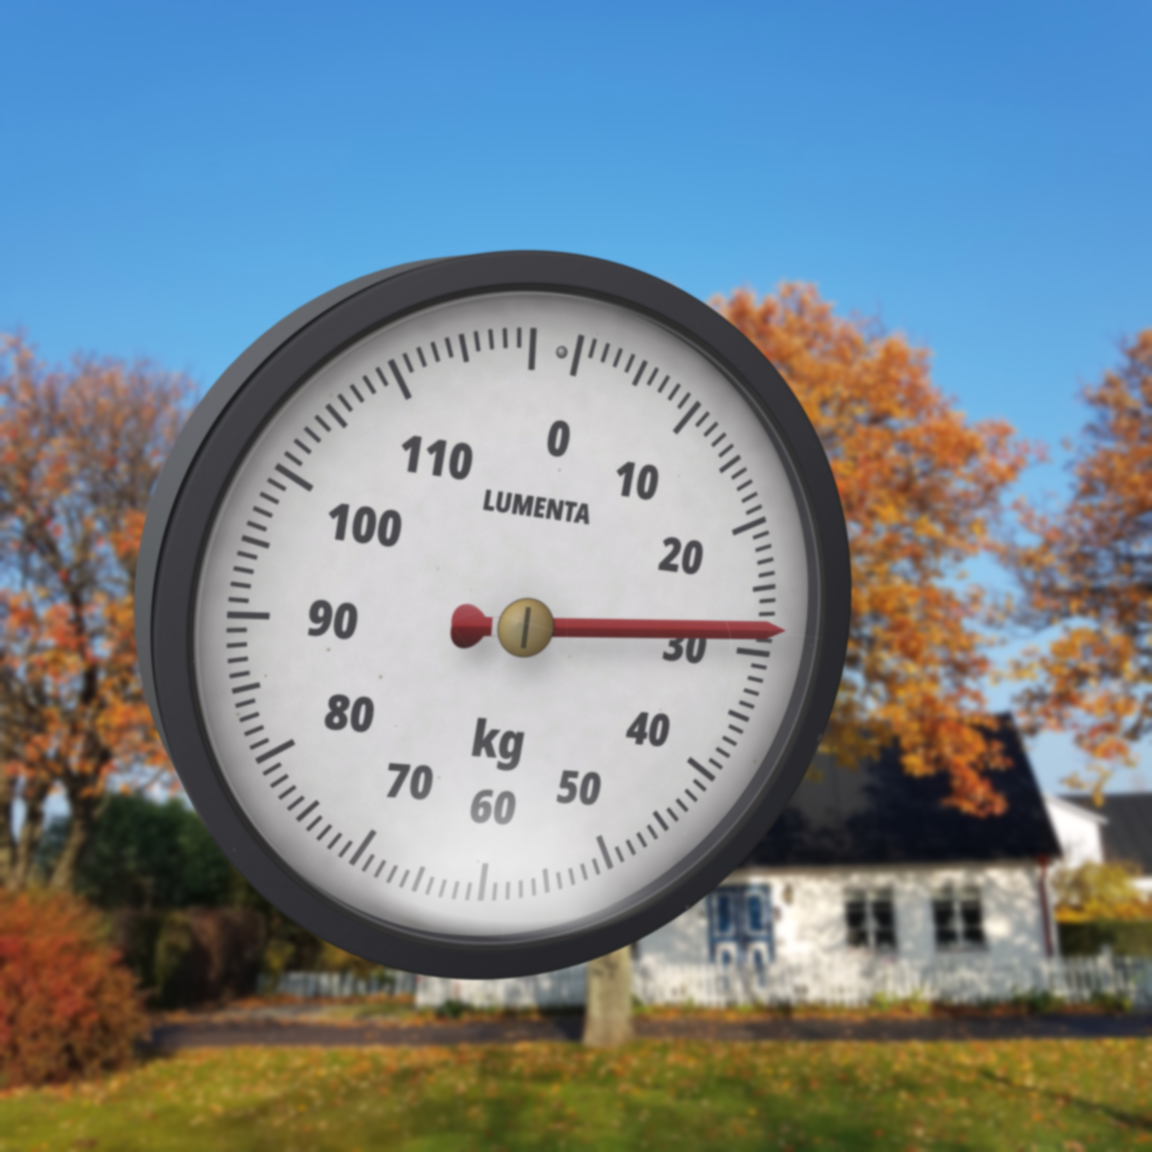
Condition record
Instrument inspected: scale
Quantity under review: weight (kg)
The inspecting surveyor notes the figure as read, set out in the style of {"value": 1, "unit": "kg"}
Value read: {"value": 28, "unit": "kg"}
